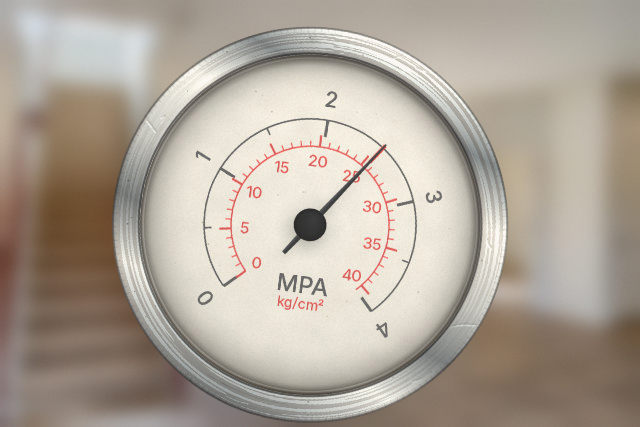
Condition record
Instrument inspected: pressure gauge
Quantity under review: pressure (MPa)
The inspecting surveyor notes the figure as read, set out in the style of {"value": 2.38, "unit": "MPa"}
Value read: {"value": 2.5, "unit": "MPa"}
